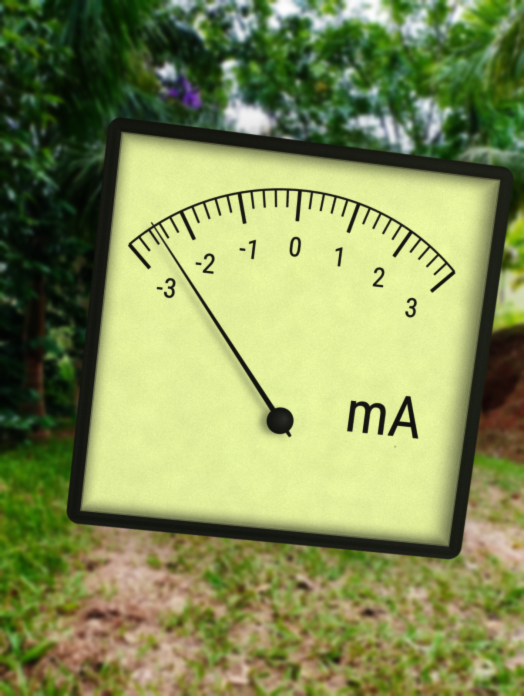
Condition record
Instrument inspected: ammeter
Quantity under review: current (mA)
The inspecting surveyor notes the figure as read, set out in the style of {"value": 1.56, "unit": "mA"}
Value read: {"value": -2.5, "unit": "mA"}
